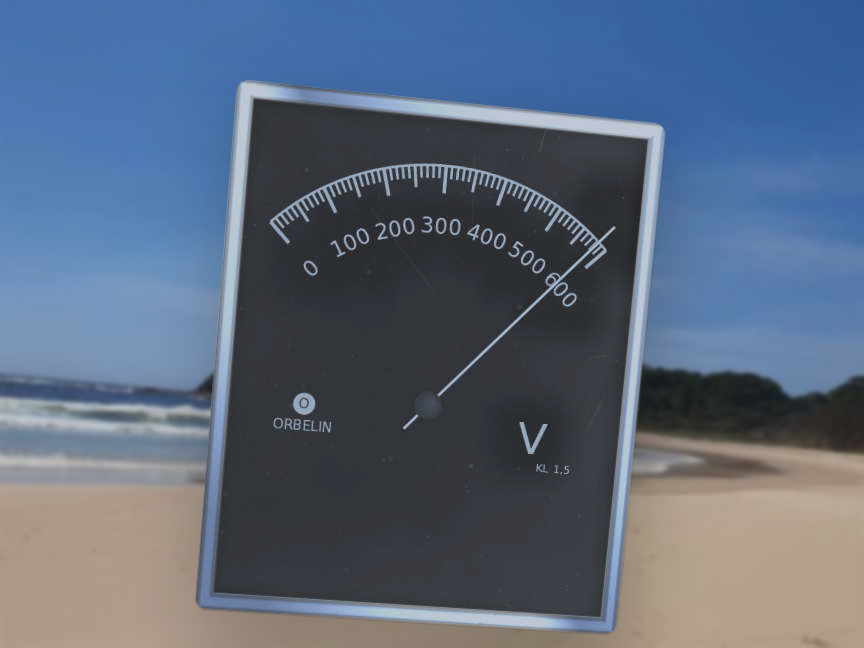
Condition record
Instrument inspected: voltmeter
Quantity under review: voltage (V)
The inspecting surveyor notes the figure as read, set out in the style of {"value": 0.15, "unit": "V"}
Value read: {"value": 580, "unit": "V"}
